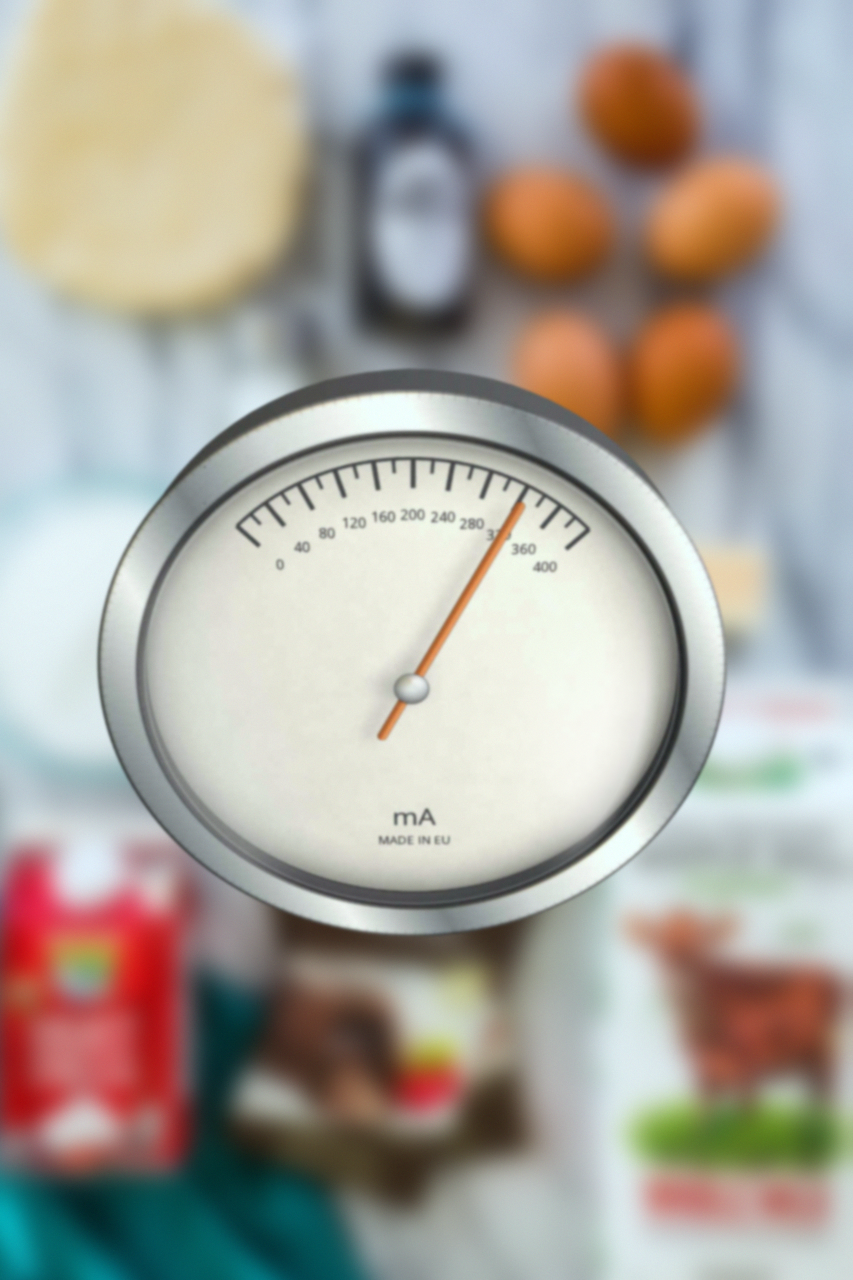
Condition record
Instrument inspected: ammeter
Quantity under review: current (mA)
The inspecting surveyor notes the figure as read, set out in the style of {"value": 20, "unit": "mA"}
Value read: {"value": 320, "unit": "mA"}
